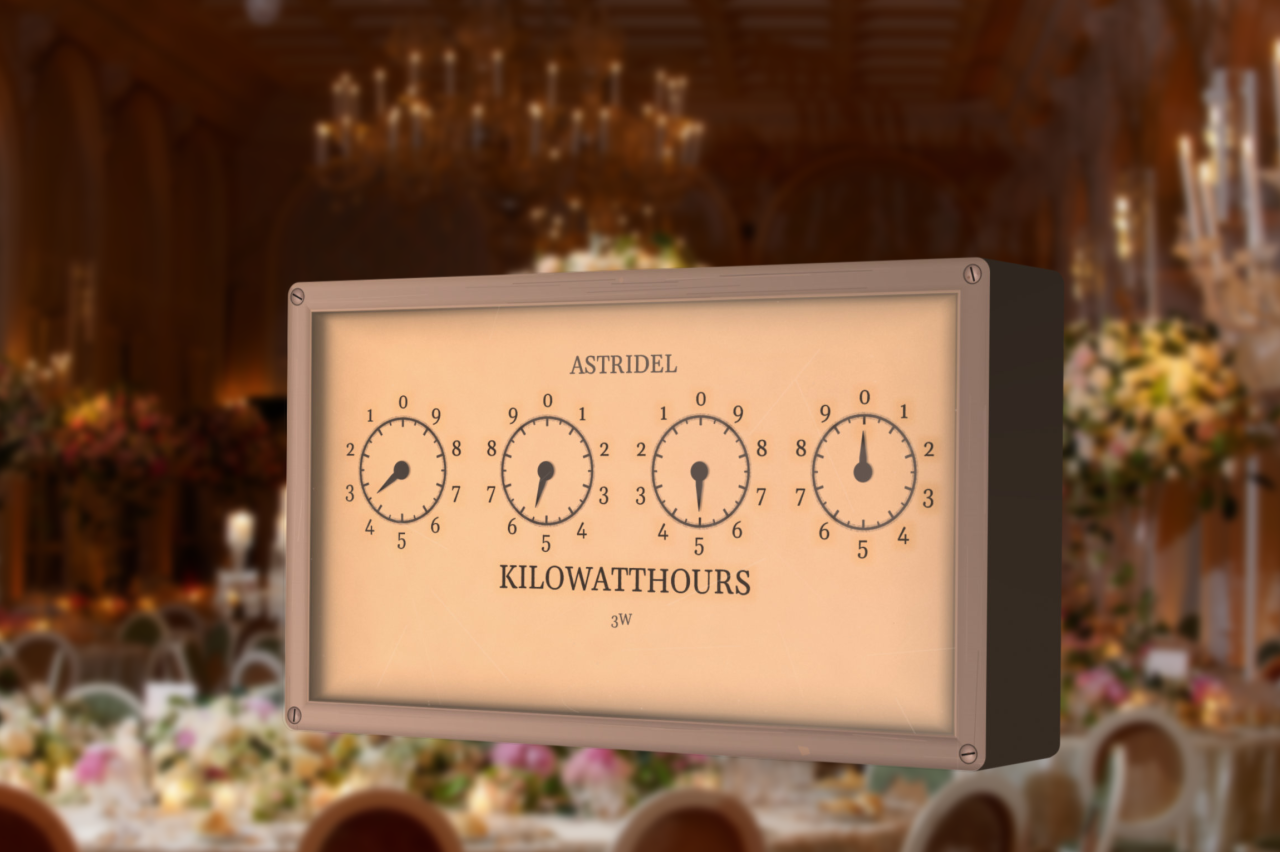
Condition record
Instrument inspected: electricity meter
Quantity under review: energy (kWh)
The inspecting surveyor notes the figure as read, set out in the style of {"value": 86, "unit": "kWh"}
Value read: {"value": 3550, "unit": "kWh"}
